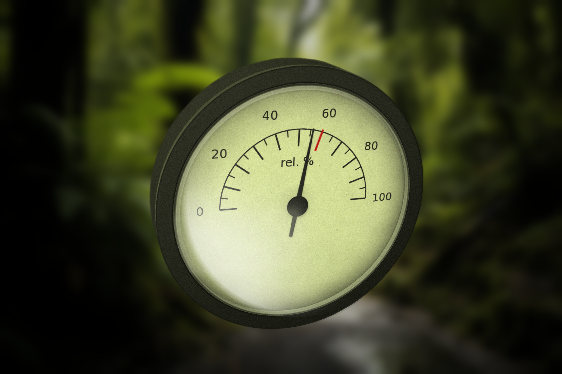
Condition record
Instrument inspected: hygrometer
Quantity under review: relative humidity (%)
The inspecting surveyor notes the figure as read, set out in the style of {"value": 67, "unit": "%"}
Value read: {"value": 55, "unit": "%"}
